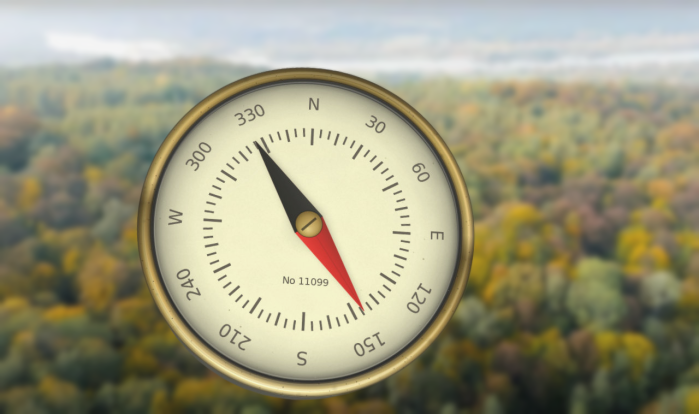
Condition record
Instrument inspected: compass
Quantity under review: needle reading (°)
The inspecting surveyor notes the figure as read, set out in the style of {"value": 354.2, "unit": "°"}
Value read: {"value": 145, "unit": "°"}
